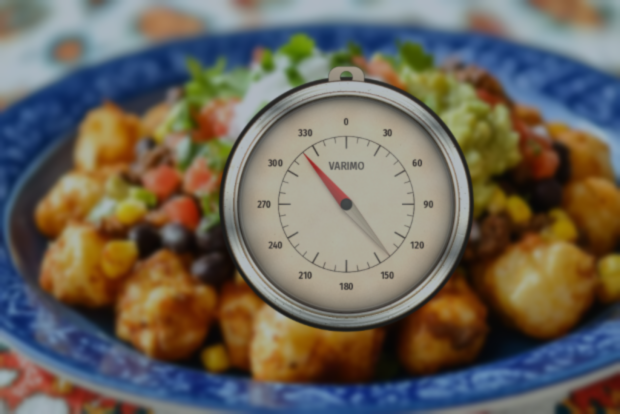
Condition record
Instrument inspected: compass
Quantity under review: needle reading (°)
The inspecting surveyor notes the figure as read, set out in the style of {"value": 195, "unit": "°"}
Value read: {"value": 320, "unit": "°"}
